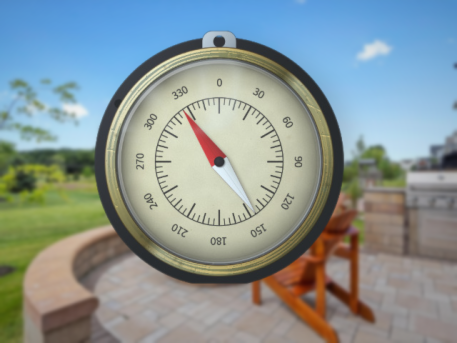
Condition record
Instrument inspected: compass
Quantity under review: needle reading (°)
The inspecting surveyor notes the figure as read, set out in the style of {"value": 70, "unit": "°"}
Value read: {"value": 325, "unit": "°"}
